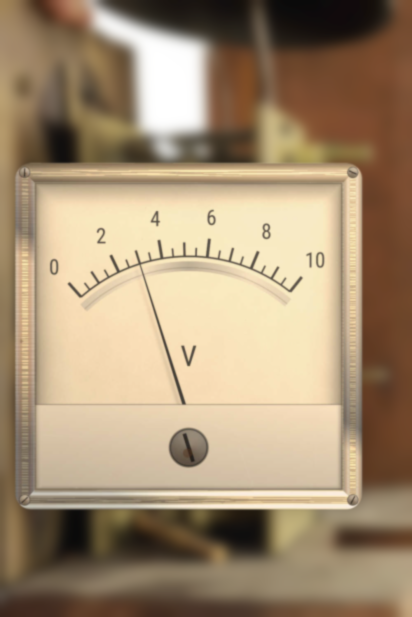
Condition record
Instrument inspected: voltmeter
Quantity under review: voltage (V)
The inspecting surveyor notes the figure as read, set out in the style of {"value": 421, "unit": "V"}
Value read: {"value": 3, "unit": "V"}
